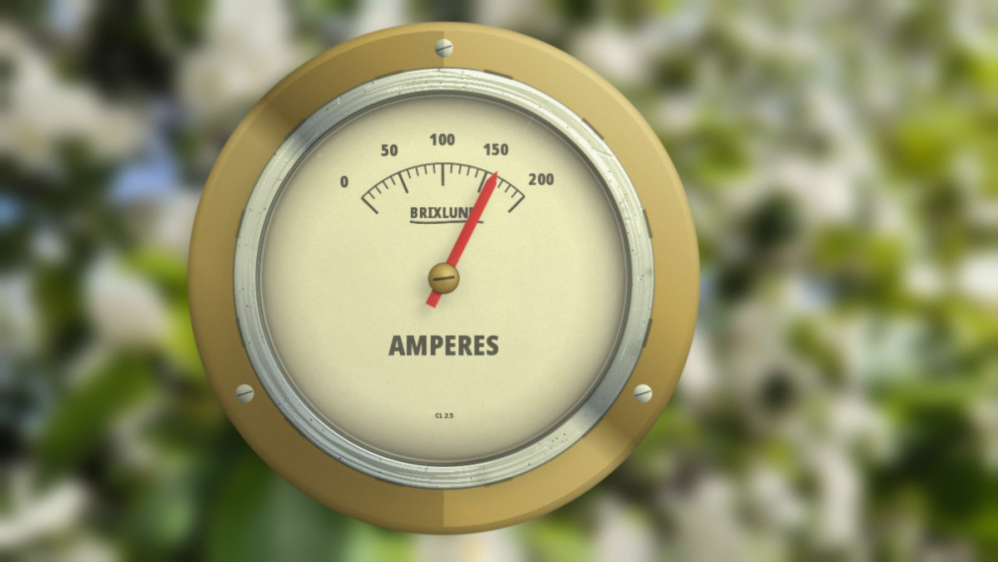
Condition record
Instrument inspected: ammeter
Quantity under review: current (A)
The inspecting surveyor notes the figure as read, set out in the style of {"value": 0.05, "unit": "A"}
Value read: {"value": 160, "unit": "A"}
